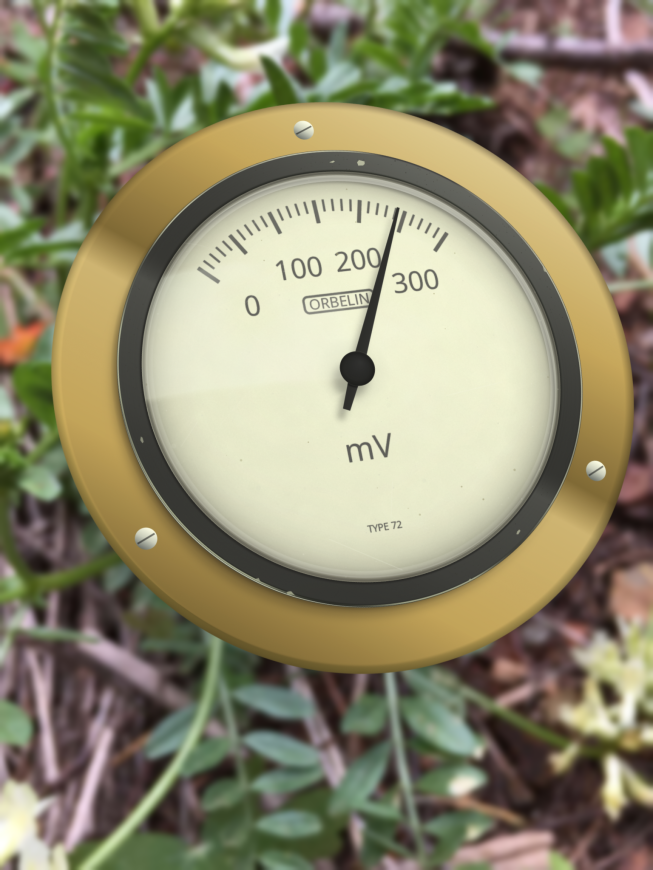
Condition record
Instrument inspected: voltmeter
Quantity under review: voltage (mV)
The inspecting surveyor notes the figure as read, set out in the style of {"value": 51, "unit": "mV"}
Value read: {"value": 240, "unit": "mV"}
